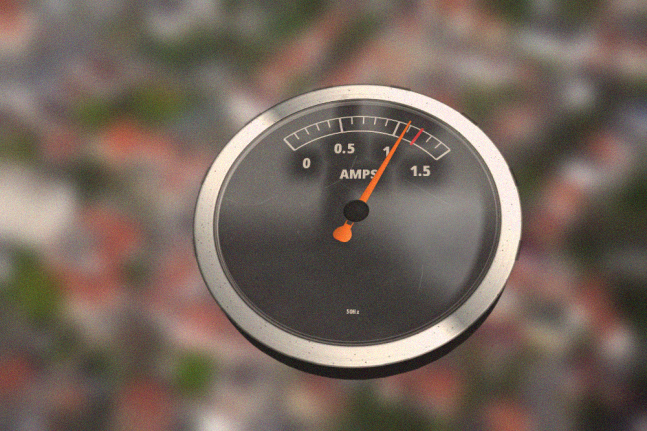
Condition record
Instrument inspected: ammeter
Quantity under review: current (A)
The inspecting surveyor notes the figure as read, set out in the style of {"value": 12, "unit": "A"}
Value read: {"value": 1.1, "unit": "A"}
